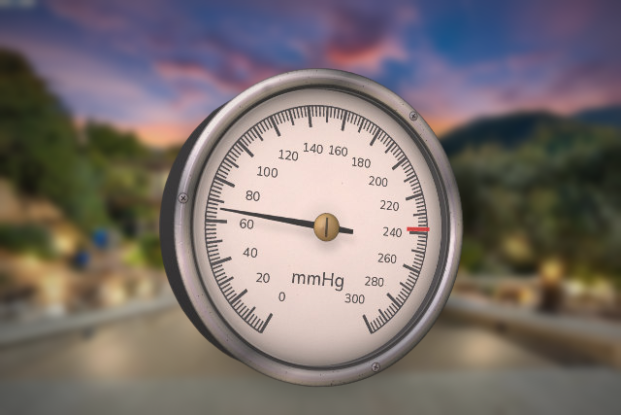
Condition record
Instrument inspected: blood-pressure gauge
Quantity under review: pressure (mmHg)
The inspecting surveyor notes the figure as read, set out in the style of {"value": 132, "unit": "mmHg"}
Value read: {"value": 66, "unit": "mmHg"}
